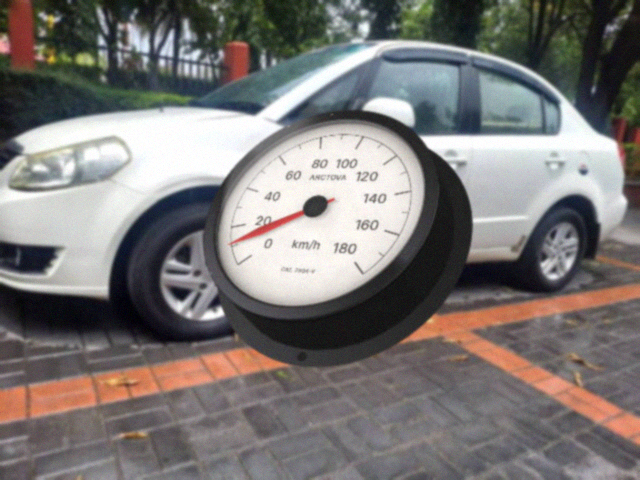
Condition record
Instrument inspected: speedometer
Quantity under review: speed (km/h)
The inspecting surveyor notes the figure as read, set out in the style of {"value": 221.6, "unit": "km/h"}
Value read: {"value": 10, "unit": "km/h"}
